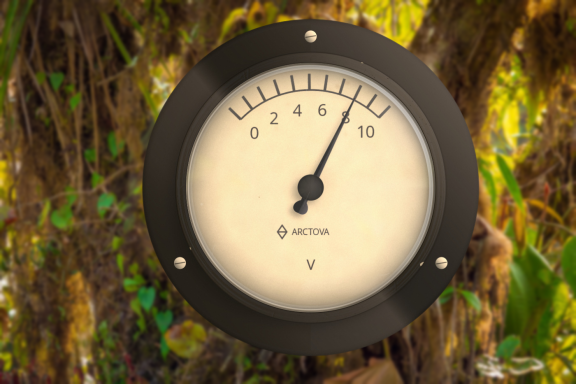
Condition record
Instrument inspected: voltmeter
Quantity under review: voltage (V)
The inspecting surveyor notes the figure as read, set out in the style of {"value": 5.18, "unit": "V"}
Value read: {"value": 8, "unit": "V"}
